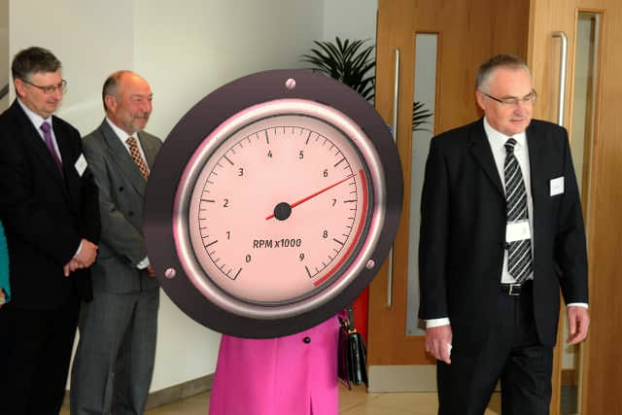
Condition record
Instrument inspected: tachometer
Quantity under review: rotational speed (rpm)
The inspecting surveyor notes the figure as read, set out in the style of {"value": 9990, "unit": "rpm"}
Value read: {"value": 6400, "unit": "rpm"}
